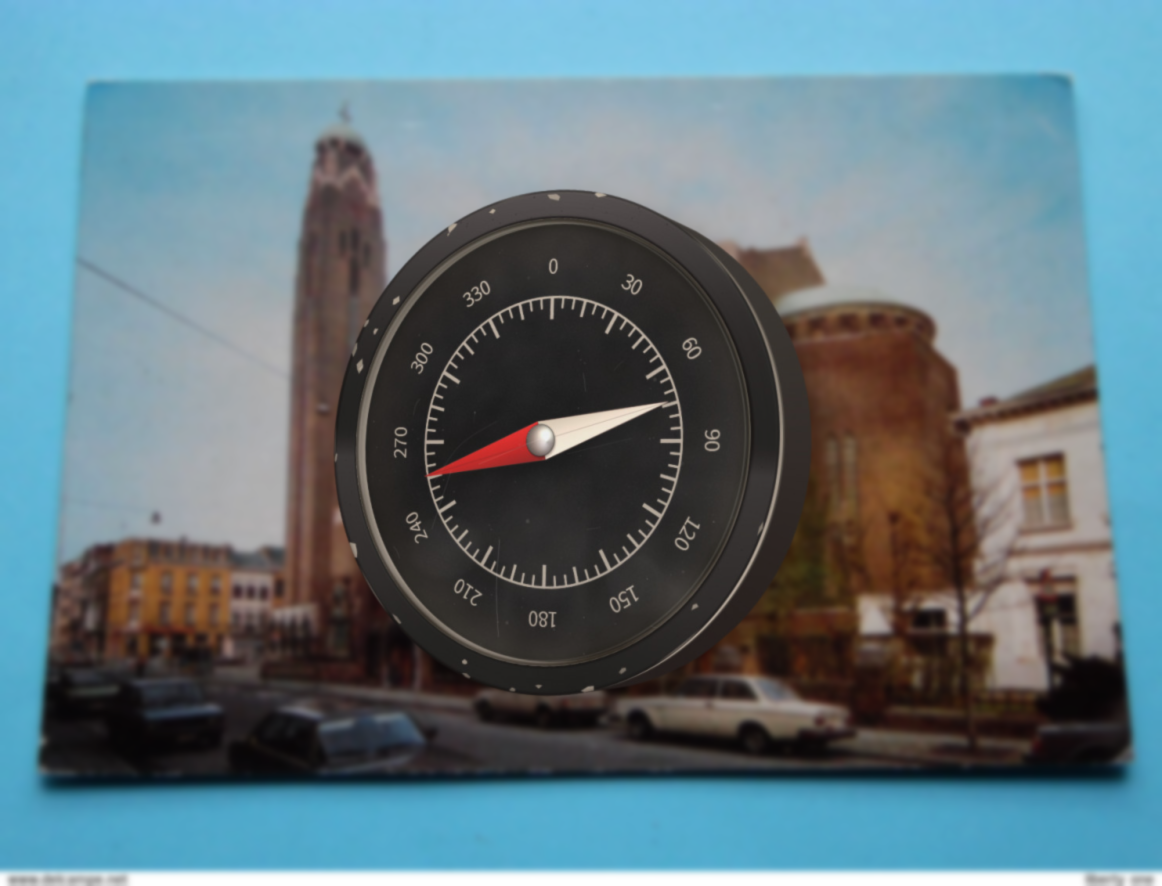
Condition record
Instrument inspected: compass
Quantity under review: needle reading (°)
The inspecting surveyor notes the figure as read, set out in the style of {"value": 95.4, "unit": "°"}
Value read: {"value": 255, "unit": "°"}
